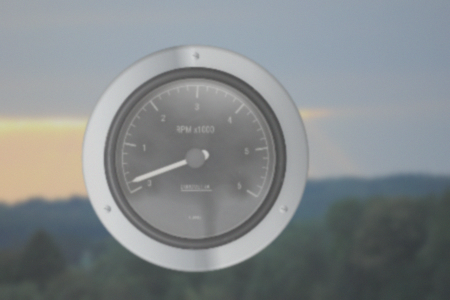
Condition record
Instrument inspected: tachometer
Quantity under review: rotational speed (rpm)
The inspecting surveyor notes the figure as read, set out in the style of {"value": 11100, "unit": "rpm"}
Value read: {"value": 200, "unit": "rpm"}
